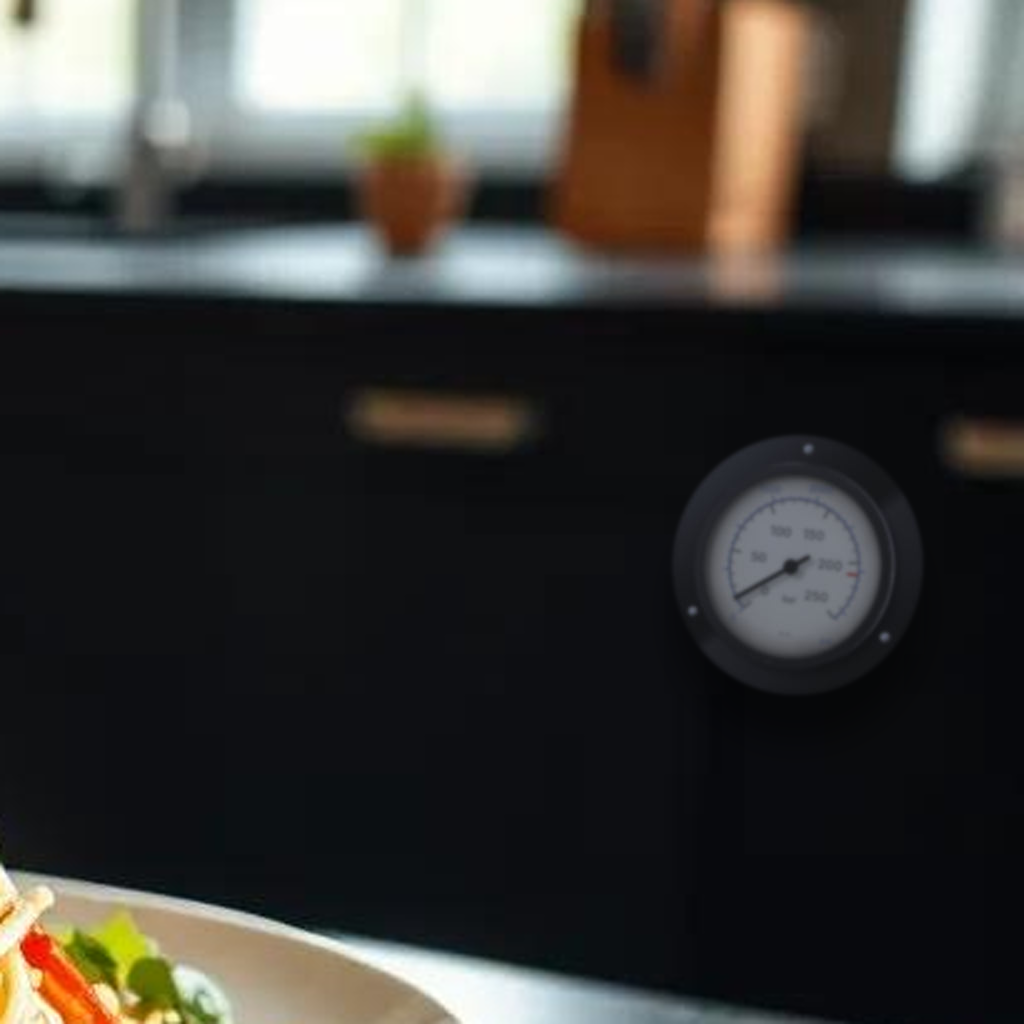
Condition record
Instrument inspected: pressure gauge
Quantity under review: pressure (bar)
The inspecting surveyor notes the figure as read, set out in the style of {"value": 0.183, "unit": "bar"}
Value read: {"value": 10, "unit": "bar"}
